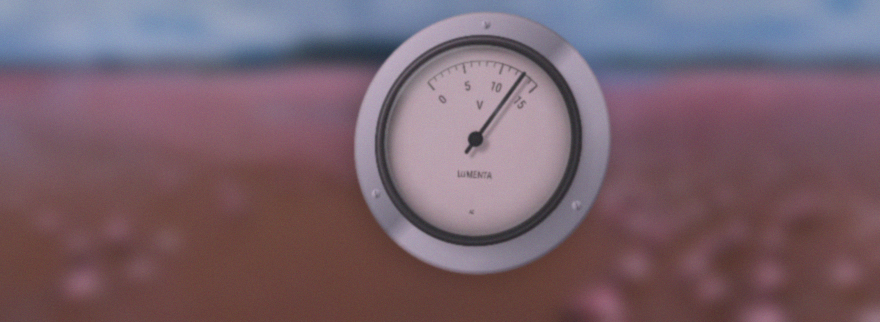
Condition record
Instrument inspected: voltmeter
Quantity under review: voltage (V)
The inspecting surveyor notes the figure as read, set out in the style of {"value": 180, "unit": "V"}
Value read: {"value": 13, "unit": "V"}
